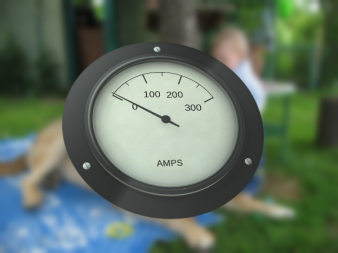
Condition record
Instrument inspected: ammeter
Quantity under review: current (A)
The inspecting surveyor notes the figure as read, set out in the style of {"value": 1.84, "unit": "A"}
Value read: {"value": 0, "unit": "A"}
